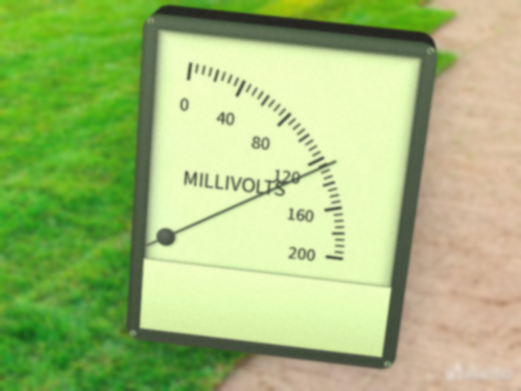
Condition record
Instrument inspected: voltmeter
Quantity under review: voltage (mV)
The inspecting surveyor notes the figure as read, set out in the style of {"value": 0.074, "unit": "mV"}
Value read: {"value": 125, "unit": "mV"}
